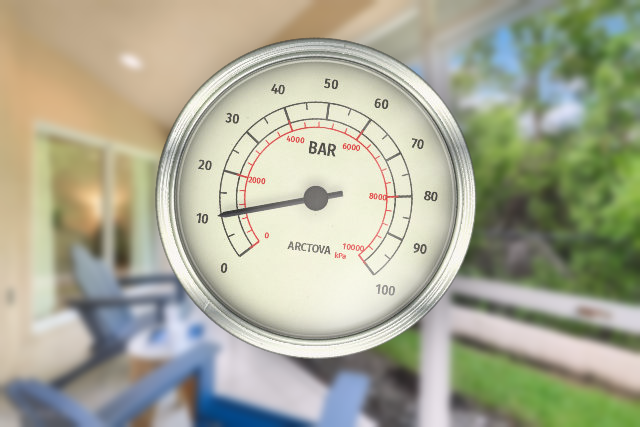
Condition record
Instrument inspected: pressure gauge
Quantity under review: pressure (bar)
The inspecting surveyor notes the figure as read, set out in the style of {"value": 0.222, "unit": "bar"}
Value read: {"value": 10, "unit": "bar"}
